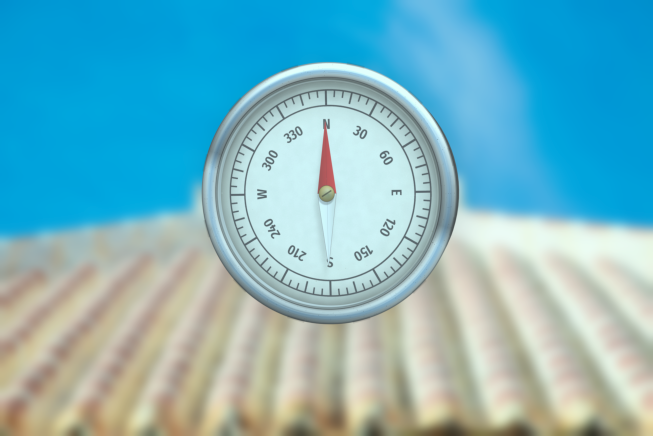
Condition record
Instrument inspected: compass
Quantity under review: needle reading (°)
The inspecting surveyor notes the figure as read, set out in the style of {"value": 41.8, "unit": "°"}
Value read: {"value": 0, "unit": "°"}
